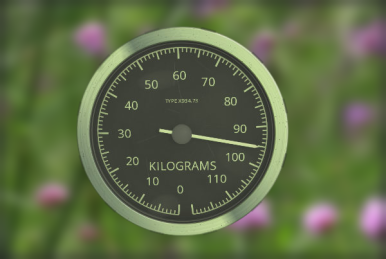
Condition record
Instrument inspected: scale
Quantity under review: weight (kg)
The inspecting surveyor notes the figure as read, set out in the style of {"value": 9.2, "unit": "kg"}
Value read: {"value": 95, "unit": "kg"}
